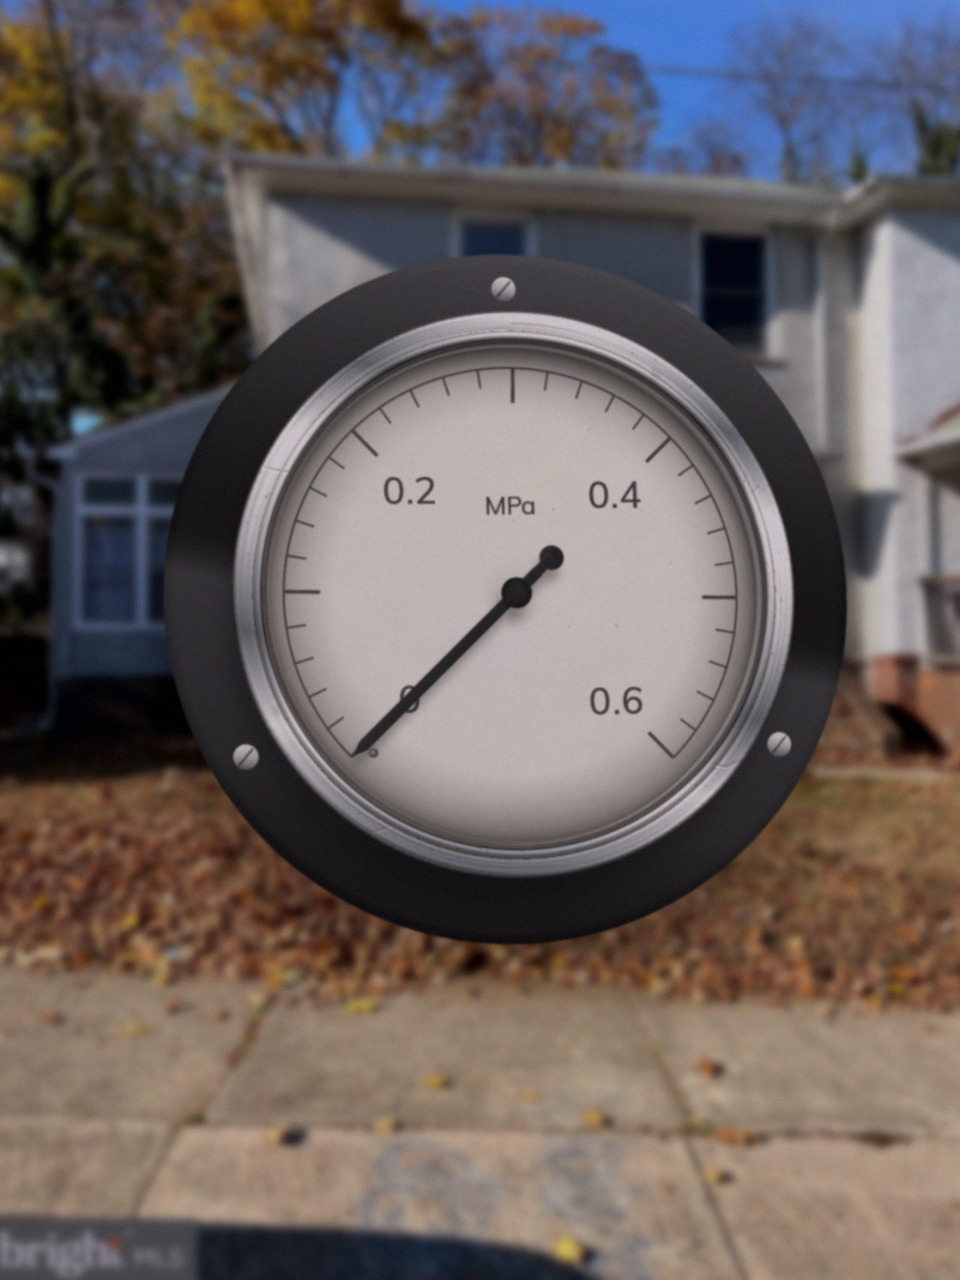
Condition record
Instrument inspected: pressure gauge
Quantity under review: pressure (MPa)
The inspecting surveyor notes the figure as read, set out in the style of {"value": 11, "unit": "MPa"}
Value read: {"value": 0, "unit": "MPa"}
